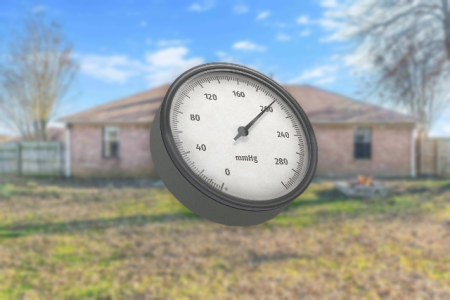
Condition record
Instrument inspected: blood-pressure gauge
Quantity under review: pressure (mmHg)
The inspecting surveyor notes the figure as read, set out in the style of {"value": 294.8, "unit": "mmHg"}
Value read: {"value": 200, "unit": "mmHg"}
